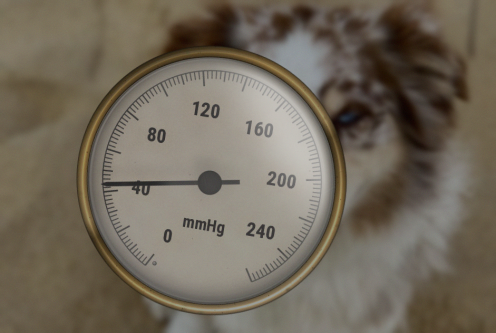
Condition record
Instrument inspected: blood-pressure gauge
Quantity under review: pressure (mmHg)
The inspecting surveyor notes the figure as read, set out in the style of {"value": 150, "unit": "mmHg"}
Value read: {"value": 44, "unit": "mmHg"}
